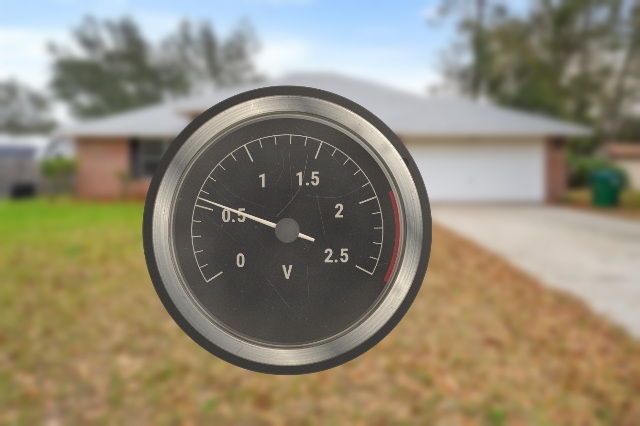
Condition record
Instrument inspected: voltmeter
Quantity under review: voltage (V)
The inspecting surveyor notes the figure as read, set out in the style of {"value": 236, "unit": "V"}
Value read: {"value": 0.55, "unit": "V"}
